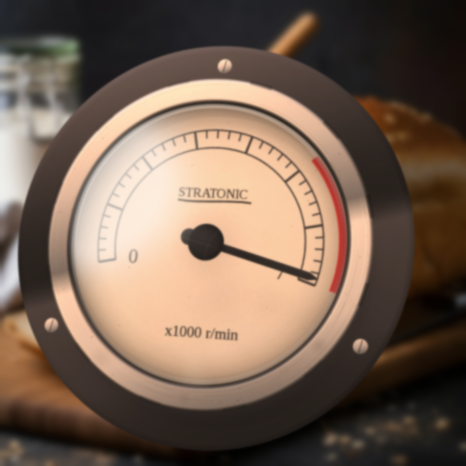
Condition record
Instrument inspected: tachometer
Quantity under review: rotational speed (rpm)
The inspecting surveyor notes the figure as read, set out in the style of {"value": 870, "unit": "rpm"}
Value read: {"value": 6900, "unit": "rpm"}
